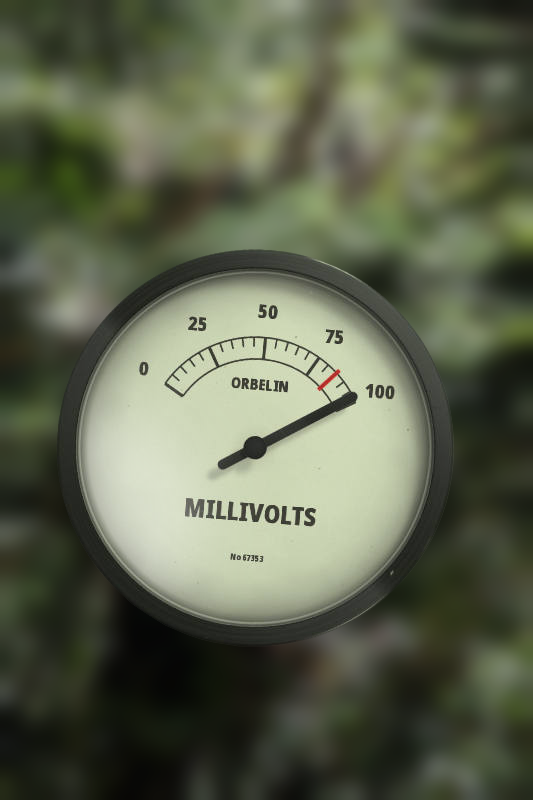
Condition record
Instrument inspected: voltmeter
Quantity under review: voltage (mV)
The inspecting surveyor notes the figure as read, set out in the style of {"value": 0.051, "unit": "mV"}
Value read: {"value": 97.5, "unit": "mV"}
